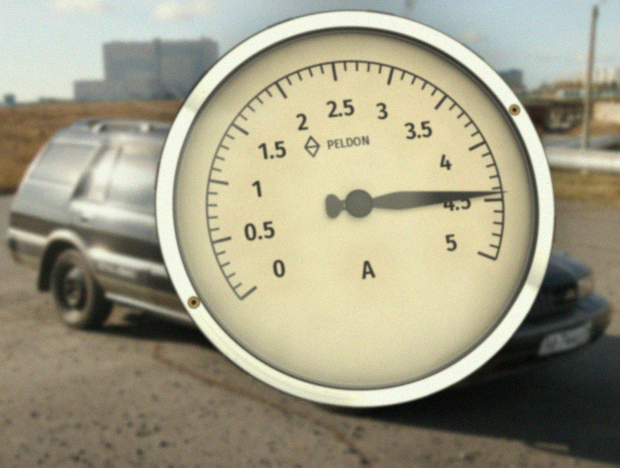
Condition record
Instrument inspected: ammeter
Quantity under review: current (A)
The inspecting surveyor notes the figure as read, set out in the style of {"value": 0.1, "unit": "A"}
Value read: {"value": 4.45, "unit": "A"}
